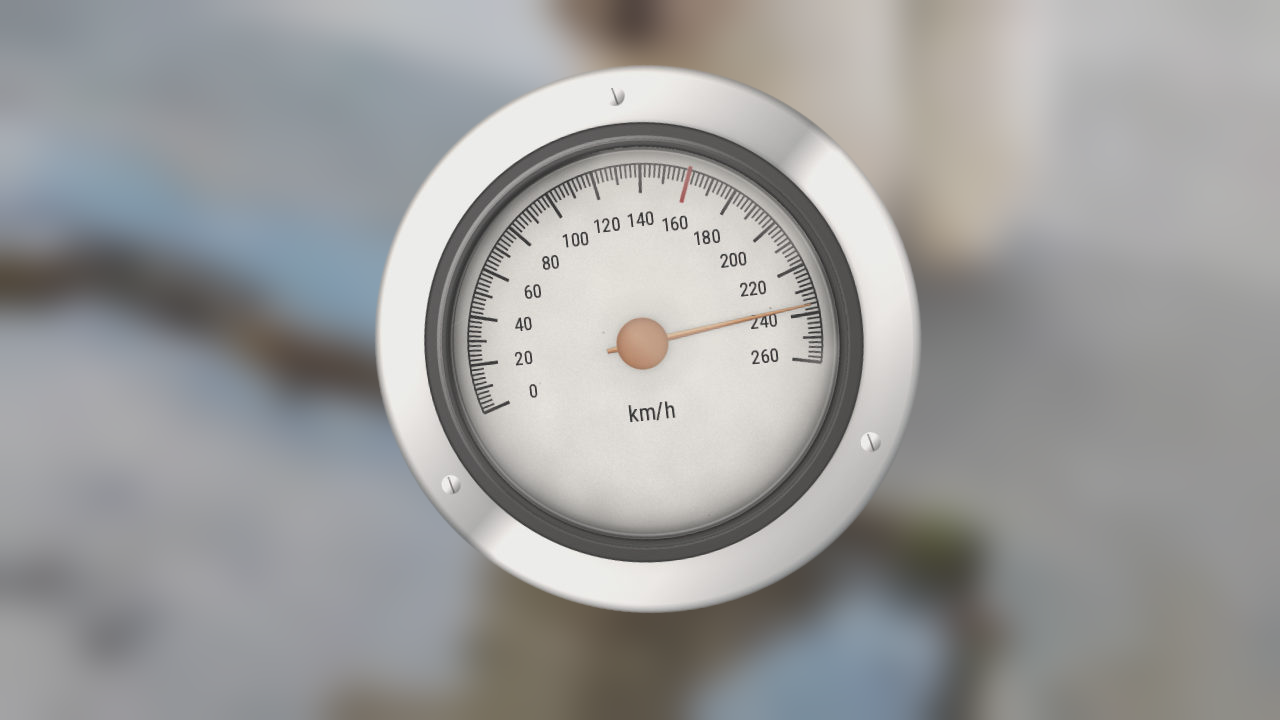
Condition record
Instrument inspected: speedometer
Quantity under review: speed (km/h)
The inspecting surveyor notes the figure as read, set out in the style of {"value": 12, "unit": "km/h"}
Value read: {"value": 236, "unit": "km/h"}
